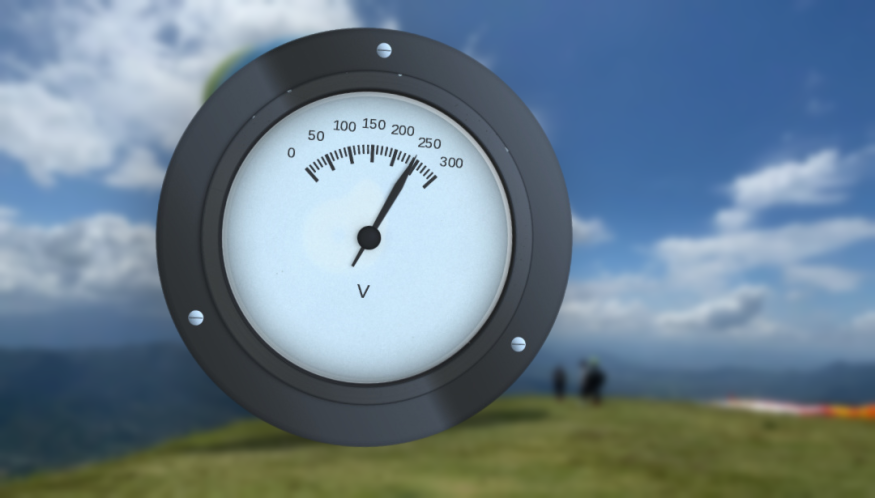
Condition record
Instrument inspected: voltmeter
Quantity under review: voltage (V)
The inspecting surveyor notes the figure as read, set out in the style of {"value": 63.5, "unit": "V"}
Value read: {"value": 240, "unit": "V"}
